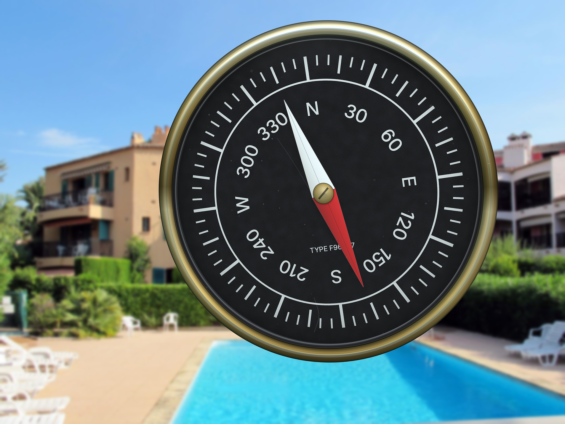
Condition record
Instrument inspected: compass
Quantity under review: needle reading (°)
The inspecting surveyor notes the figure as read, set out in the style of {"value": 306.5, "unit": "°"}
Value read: {"value": 165, "unit": "°"}
